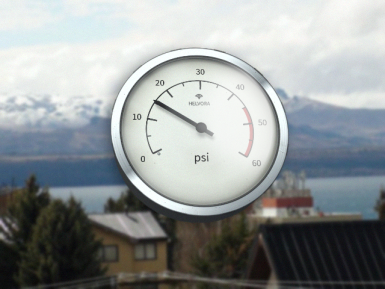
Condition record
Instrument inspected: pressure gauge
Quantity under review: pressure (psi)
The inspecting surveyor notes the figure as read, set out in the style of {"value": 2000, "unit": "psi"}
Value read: {"value": 15, "unit": "psi"}
